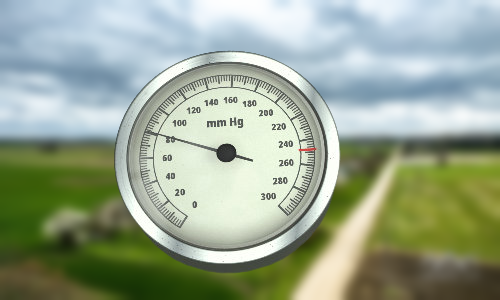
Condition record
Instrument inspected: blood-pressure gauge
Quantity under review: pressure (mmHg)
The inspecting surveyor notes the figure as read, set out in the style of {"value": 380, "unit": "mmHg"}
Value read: {"value": 80, "unit": "mmHg"}
